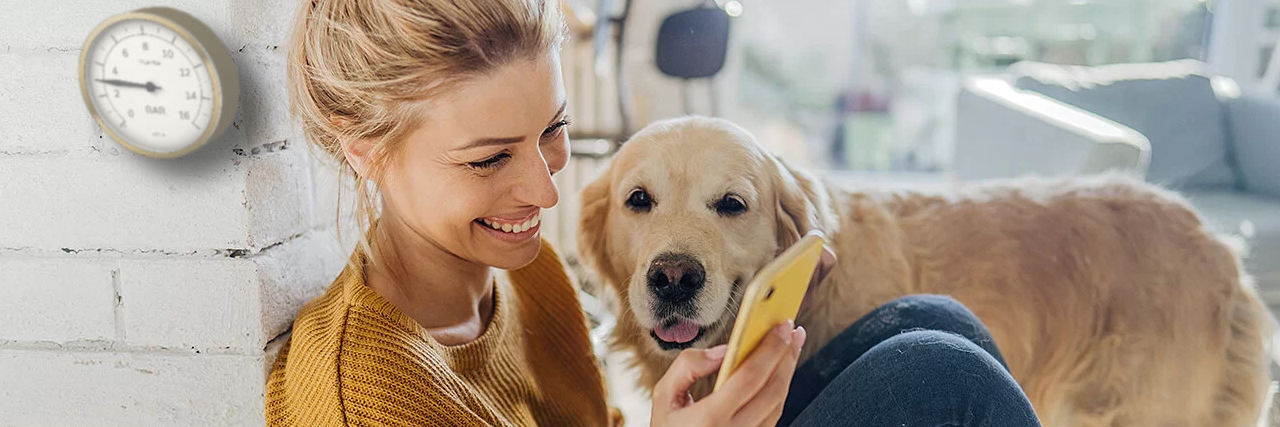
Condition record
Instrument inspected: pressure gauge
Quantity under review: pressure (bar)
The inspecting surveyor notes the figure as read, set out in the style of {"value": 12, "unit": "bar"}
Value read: {"value": 3, "unit": "bar"}
